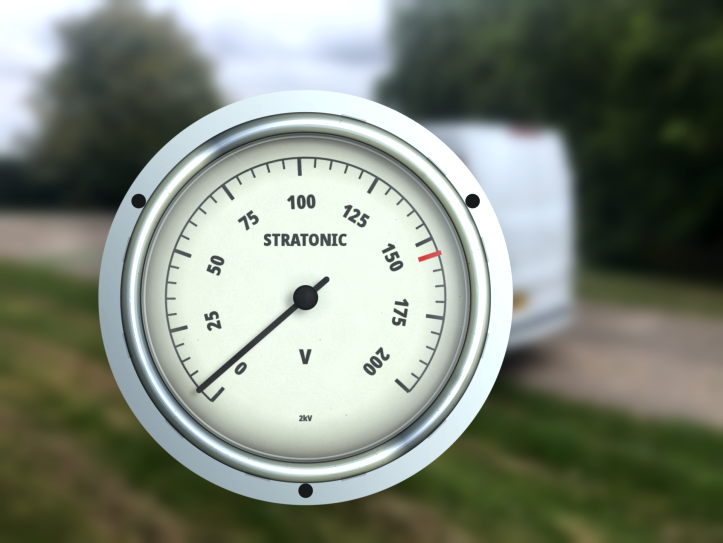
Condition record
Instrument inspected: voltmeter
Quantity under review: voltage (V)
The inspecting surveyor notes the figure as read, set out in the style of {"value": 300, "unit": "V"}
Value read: {"value": 5, "unit": "V"}
